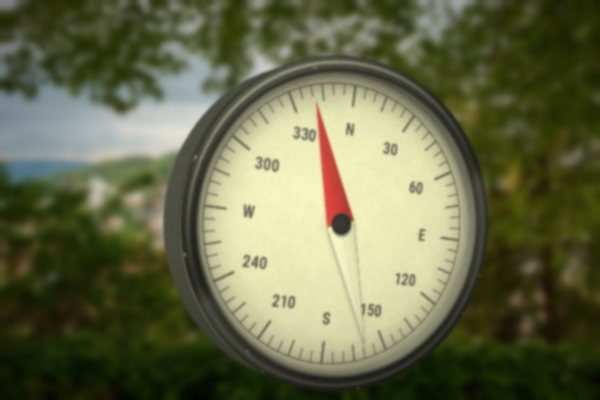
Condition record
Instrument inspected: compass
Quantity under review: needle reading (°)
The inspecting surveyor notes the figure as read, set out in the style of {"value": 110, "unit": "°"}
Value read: {"value": 340, "unit": "°"}
